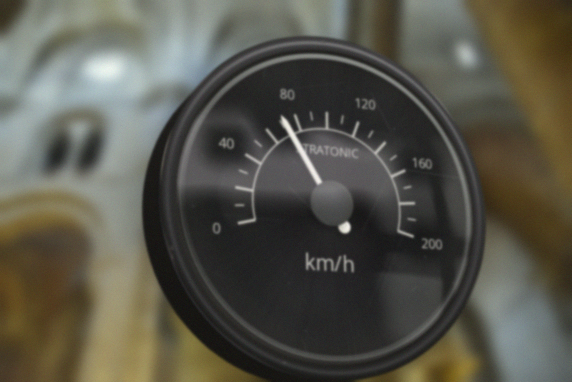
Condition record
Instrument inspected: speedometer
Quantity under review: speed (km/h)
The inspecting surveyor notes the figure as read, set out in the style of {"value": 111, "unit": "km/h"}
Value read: {"value": 70, "unit": "km/h"}
